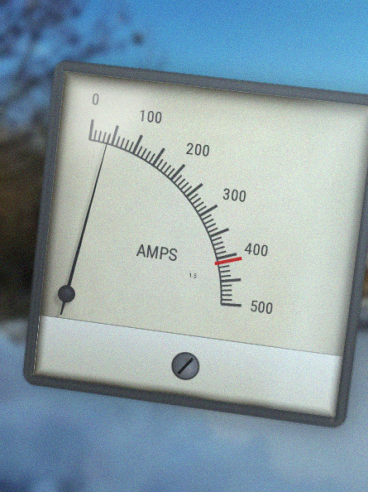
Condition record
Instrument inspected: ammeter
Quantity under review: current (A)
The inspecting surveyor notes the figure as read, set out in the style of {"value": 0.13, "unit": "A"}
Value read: {"value": 40, "unit": "A"}
